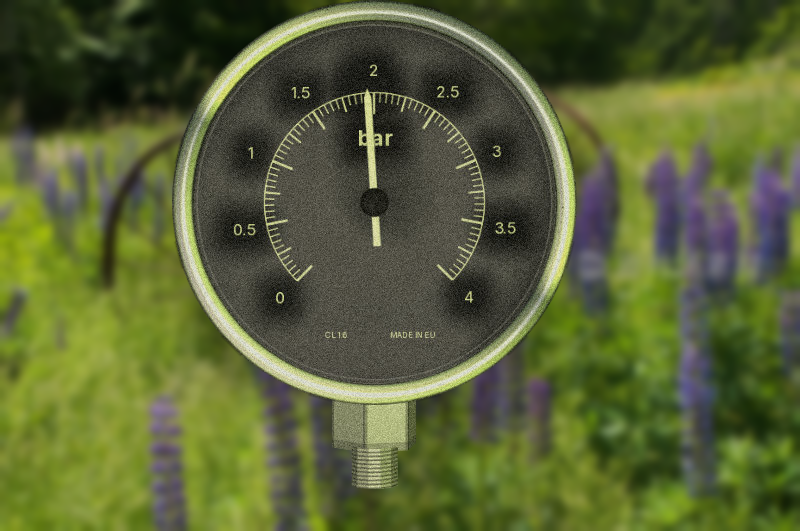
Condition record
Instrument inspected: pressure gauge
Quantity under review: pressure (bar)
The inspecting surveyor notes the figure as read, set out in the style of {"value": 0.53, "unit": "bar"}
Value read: {"value": 1.95, "unit": "bar"}
